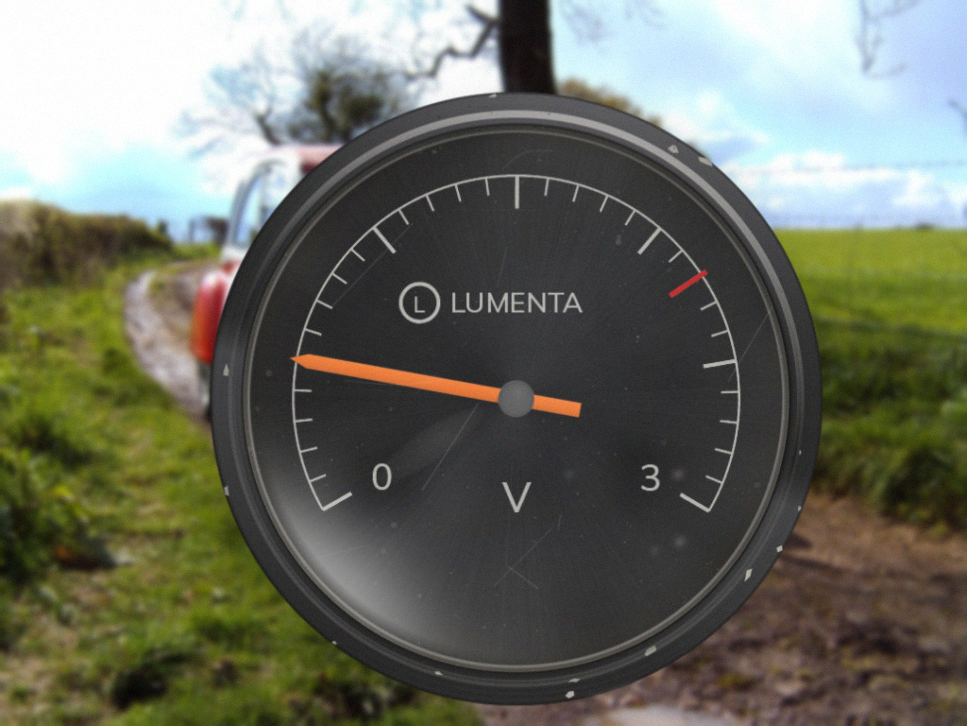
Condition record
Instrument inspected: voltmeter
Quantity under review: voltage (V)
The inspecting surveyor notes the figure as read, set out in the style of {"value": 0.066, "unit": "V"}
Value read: {"value": 0.5, "unit": "V"}
